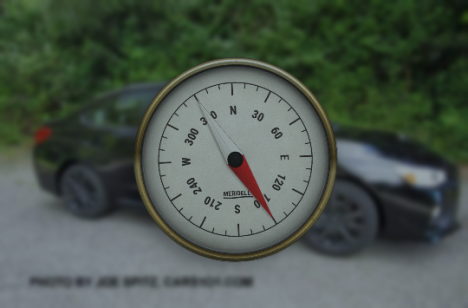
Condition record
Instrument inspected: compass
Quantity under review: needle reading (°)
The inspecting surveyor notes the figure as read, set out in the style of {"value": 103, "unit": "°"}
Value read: {"value": 150, "unit": "°"}
